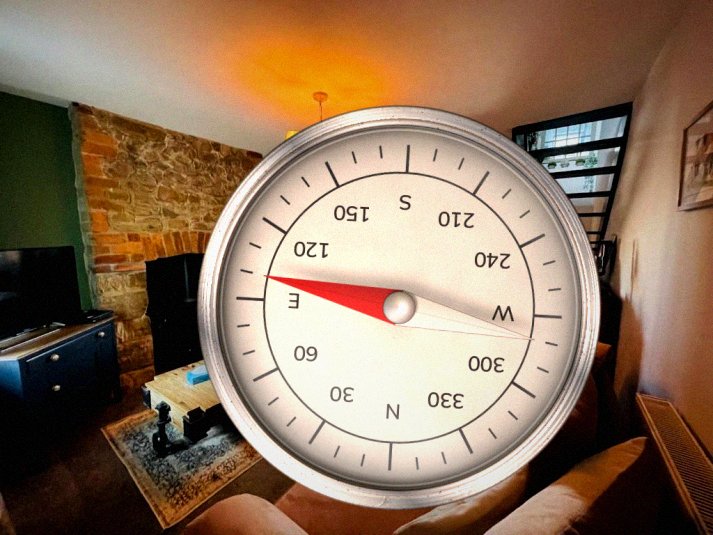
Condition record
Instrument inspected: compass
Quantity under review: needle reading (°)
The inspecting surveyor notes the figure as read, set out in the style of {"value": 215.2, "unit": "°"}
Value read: {"value": 100, "unit": "°"}
